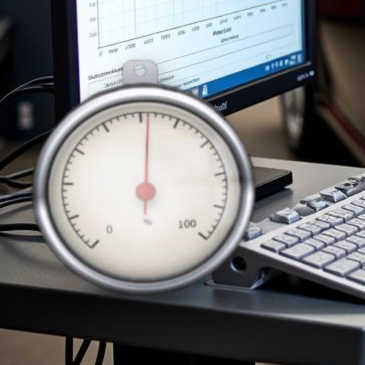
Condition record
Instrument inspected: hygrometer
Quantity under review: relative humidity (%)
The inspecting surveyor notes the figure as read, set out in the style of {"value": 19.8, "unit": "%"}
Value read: {"value": 52, "unit": "%"}
